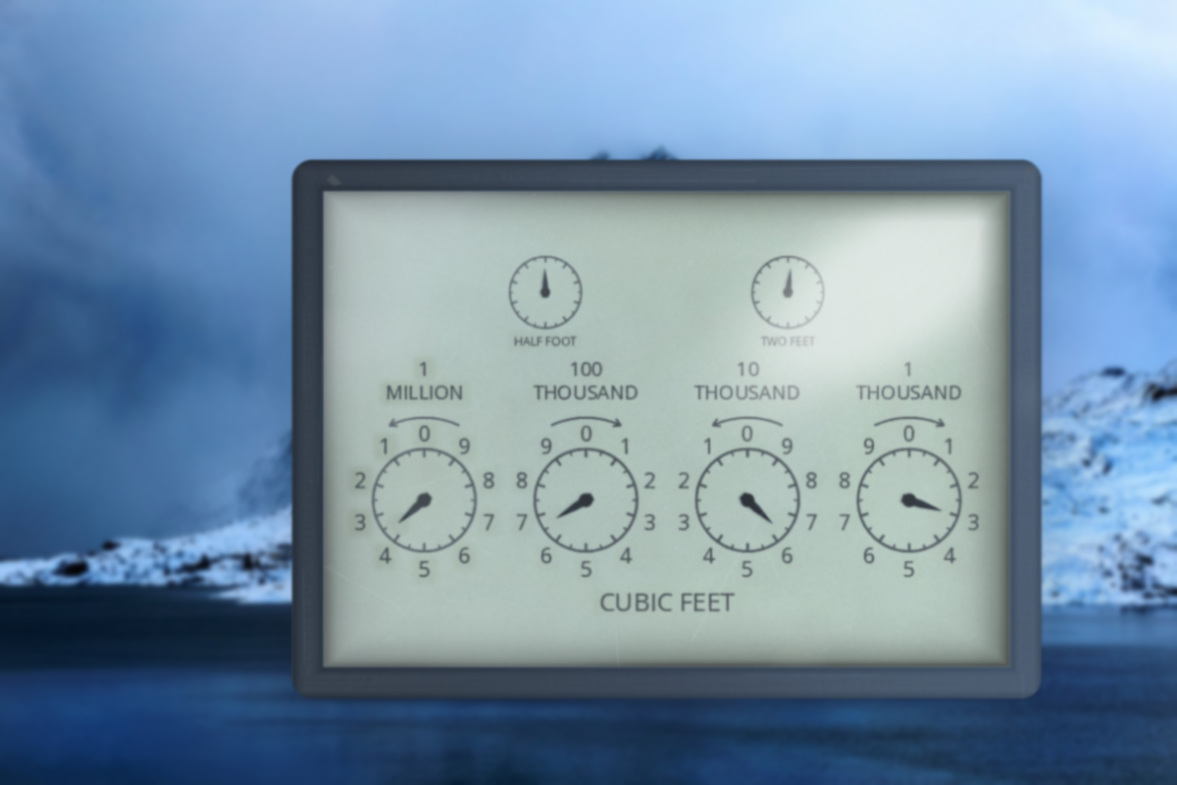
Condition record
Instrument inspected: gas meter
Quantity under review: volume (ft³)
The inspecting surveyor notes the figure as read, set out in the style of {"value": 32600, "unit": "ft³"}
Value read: {"value": 366300, "unit": "ft³"}
